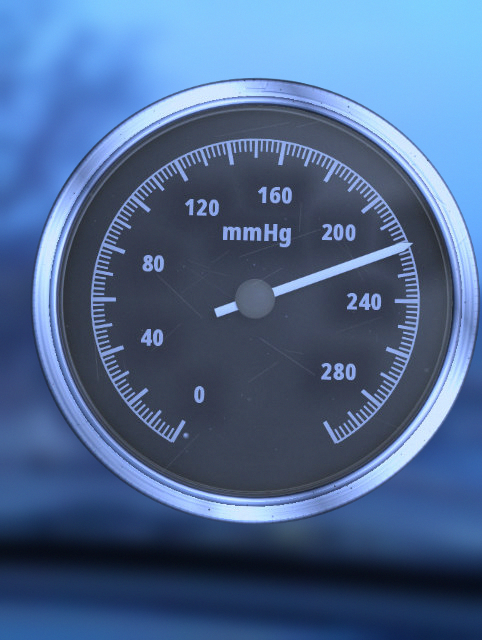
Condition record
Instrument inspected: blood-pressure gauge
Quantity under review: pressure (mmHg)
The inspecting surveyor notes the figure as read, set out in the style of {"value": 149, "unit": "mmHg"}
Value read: {"value": 220, "unit": "mmHg"}
